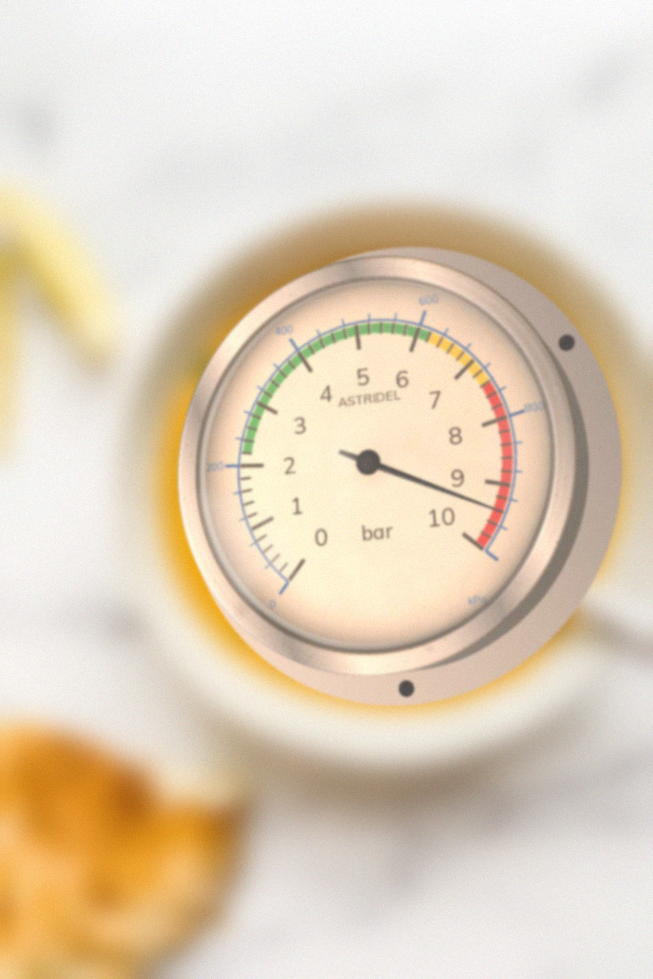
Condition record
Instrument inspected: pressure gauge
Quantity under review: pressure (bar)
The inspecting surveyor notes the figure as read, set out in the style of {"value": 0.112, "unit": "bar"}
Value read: {"value": 9.4, "unit": "bar"}
